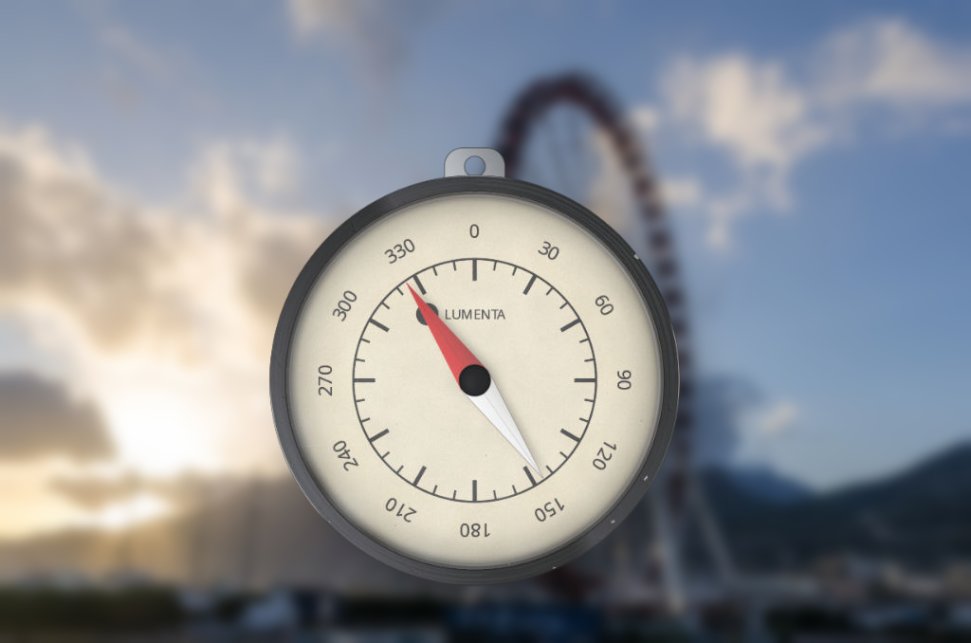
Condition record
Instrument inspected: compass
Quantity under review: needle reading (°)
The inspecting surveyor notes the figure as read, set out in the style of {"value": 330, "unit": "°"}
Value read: {"value": 325, "unit": "°"}
